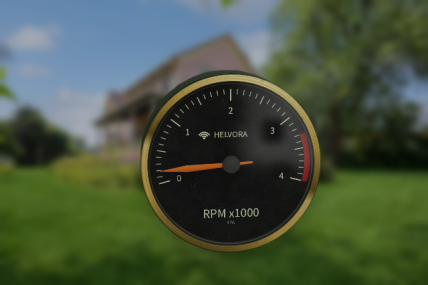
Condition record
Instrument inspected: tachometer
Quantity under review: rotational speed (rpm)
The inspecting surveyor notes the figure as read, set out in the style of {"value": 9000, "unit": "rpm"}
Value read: {"value": 200, "unit": "rpm"}
